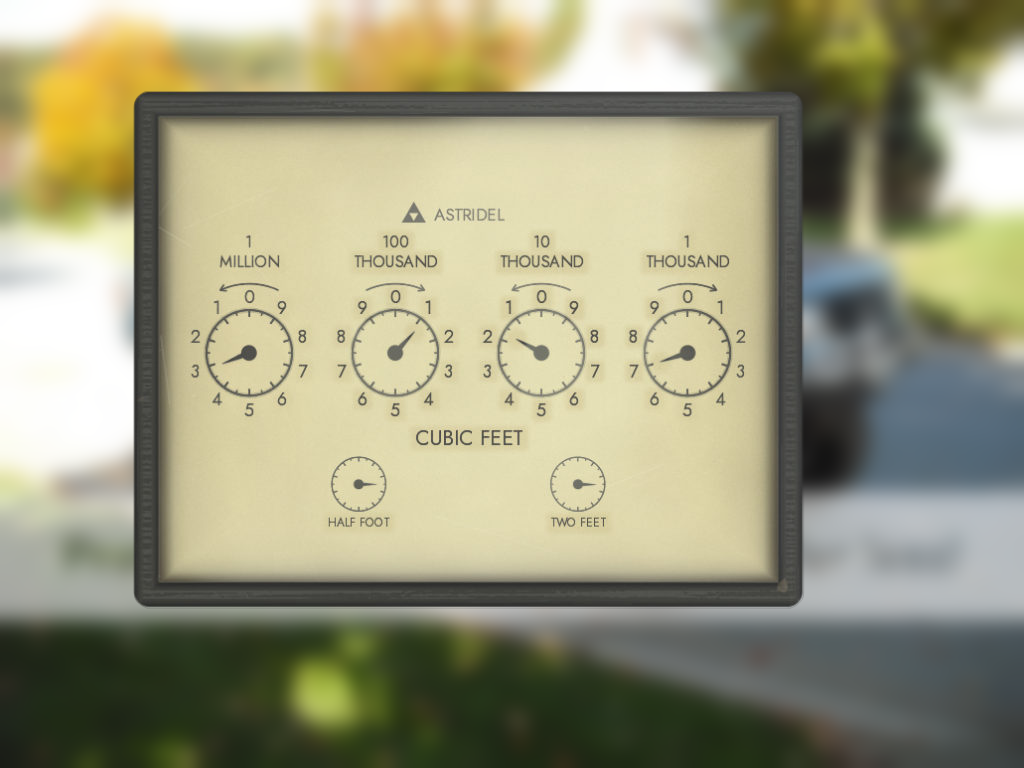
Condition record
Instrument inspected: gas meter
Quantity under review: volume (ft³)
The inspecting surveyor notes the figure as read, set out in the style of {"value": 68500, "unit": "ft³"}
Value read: {"value": 311700, "unit": "ft³"}
